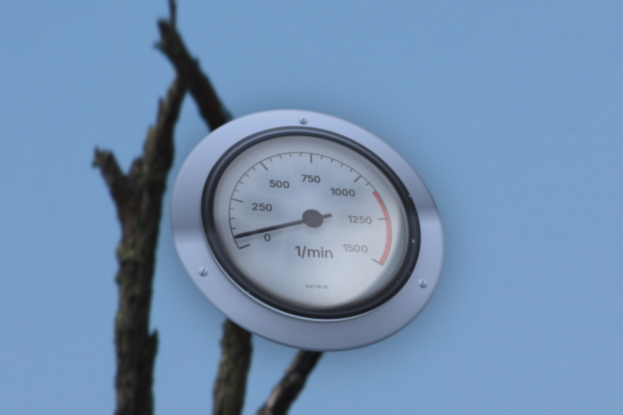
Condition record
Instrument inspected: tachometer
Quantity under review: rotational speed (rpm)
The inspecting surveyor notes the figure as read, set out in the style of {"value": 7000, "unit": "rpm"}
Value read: {"value": 50, "unit": "rpm"}
